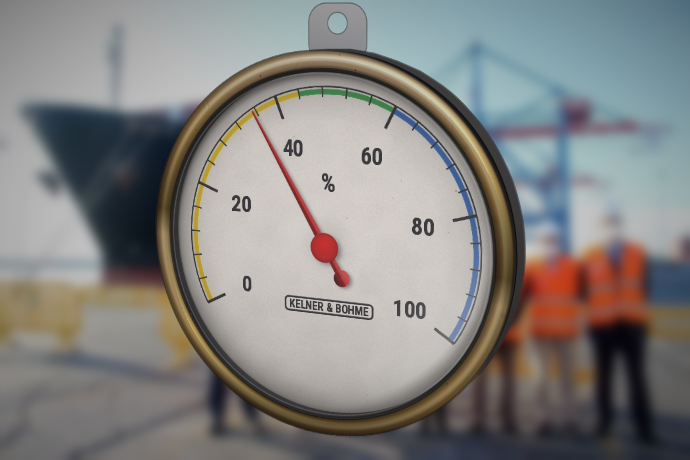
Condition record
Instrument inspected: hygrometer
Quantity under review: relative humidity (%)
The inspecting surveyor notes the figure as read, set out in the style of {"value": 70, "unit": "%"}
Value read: {"value": 36, "unit": "%"}
